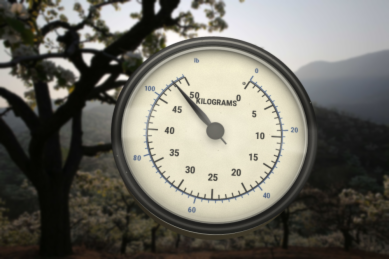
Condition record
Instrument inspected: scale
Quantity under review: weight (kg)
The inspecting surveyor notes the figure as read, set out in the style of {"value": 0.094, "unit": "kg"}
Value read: {"value": 48, "unit": "kg"}
